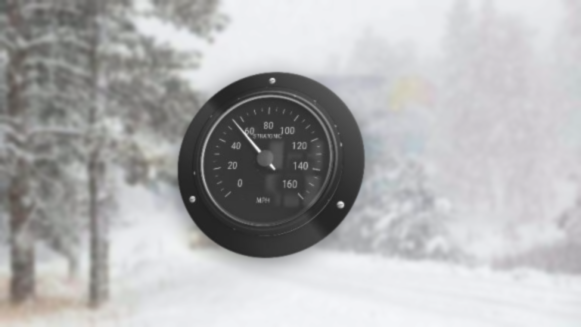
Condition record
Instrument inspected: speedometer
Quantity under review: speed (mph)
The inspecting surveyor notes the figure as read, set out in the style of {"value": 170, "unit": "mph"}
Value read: {"value": 55, "unit": "mph"}
